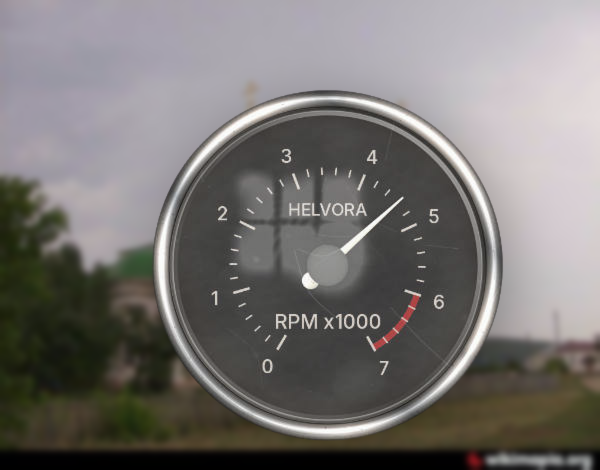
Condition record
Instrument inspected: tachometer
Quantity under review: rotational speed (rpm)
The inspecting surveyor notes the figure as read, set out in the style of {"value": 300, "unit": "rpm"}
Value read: {"value": 4600, "unit": "rpm"}
